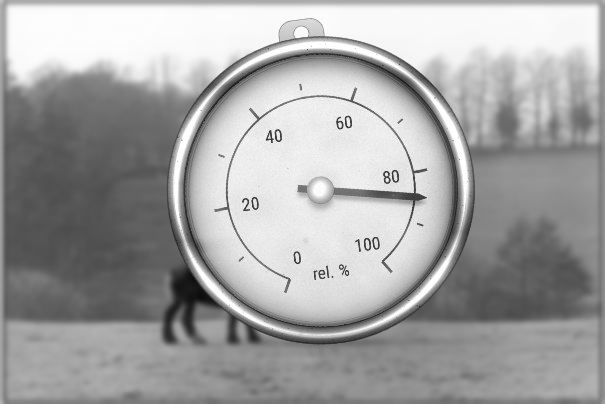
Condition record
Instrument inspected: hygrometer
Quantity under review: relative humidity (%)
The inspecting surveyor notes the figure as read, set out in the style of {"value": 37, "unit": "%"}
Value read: {"value": 85, "unit": "%"}
